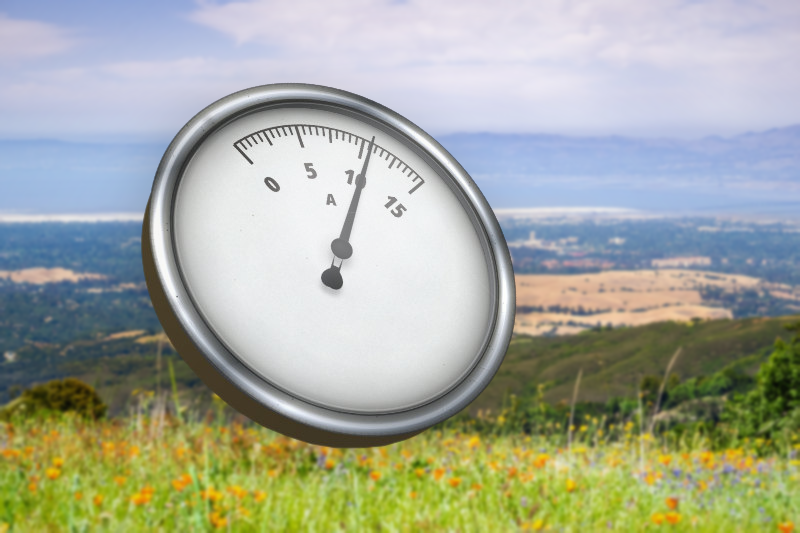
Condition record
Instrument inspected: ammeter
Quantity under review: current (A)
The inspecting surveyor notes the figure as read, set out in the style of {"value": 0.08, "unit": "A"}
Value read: {"value": 10.5, "unit": "A"}
